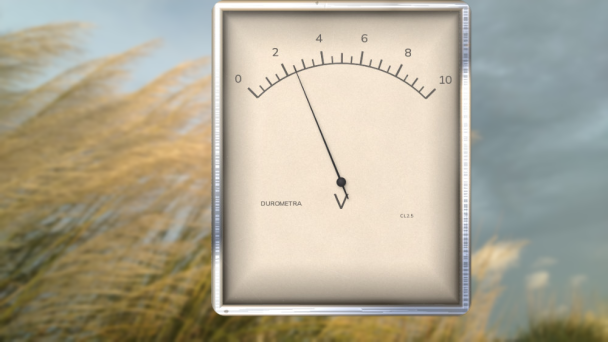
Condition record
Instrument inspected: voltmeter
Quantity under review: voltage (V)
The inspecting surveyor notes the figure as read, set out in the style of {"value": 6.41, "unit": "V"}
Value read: {"value": 2.5, "unit": "V"}
